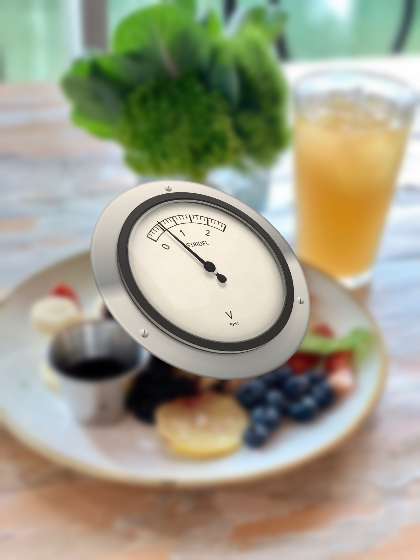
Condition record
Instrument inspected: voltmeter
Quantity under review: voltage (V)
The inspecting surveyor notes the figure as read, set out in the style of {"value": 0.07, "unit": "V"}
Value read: {"value": 0.5, "unit": "V"}
